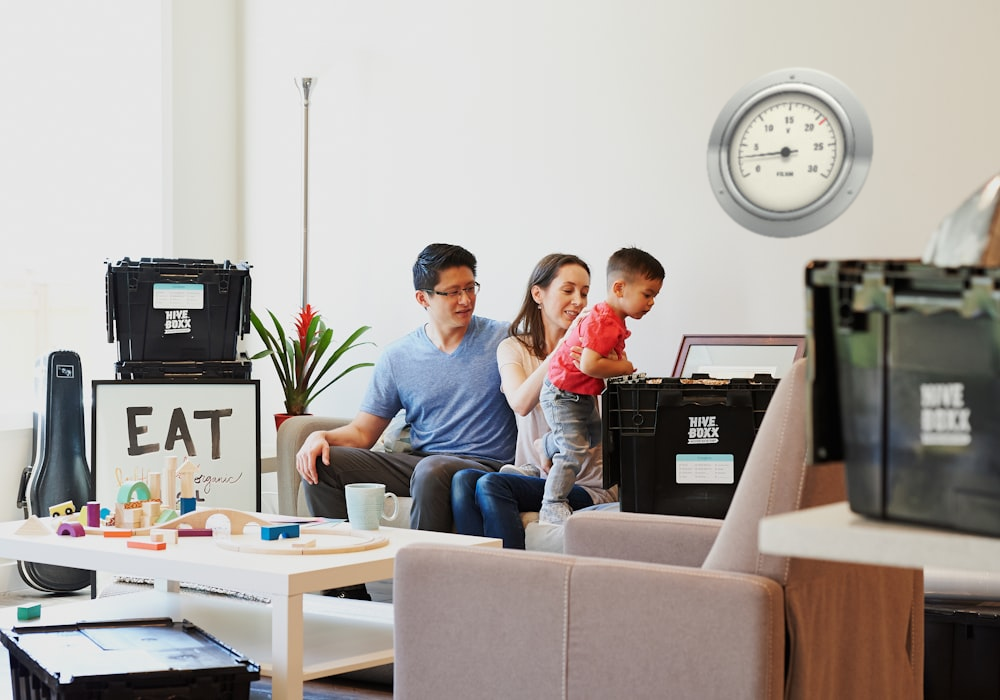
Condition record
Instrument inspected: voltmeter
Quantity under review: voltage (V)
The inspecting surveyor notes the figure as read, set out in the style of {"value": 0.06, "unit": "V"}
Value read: {"value": 3, "unit": "V"}
